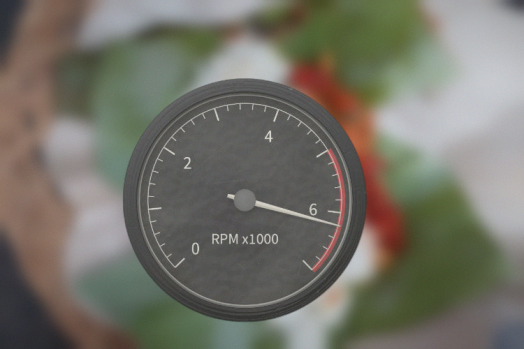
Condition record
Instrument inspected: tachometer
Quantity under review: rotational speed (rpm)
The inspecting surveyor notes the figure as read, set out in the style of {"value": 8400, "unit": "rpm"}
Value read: {"value": 6200, "unit": "rpm"}
